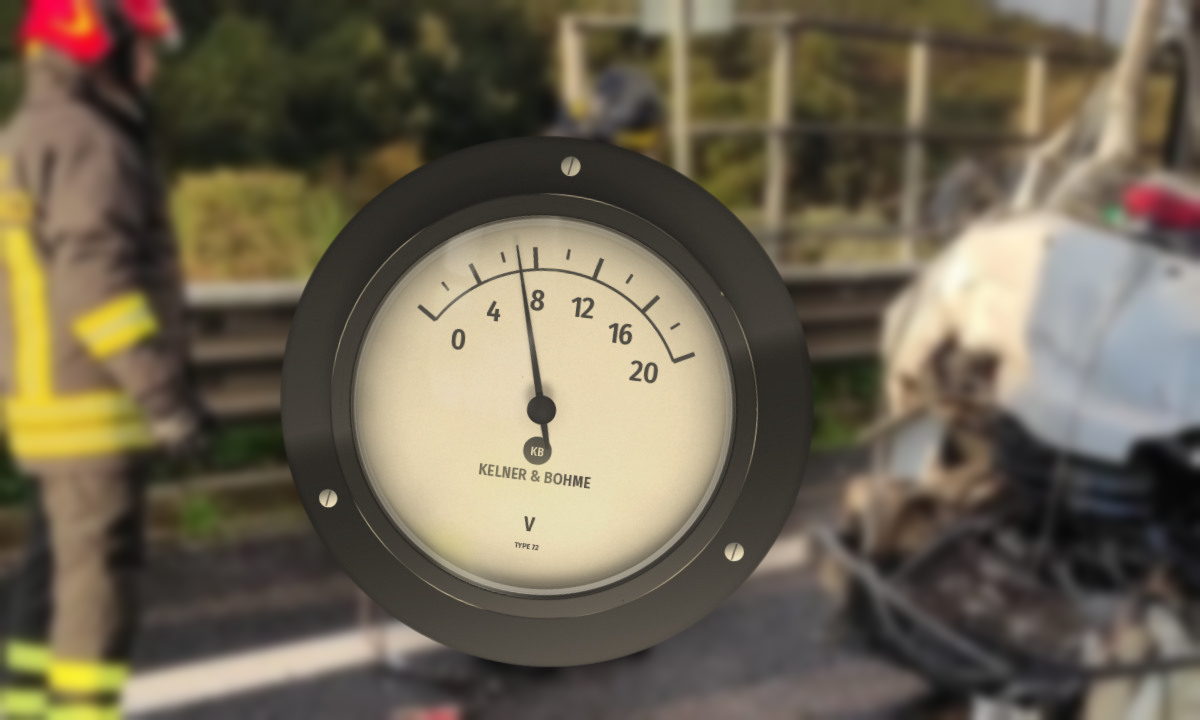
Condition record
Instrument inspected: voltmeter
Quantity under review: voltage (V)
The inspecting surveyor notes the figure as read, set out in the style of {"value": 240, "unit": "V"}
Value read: {"value": 7, "unit": "V"}
